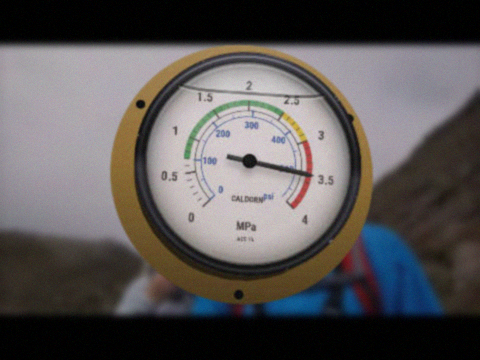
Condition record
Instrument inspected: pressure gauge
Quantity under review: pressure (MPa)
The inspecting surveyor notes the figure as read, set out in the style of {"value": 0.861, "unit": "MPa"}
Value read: {"value": 3.5, "unit": "MPa"}
